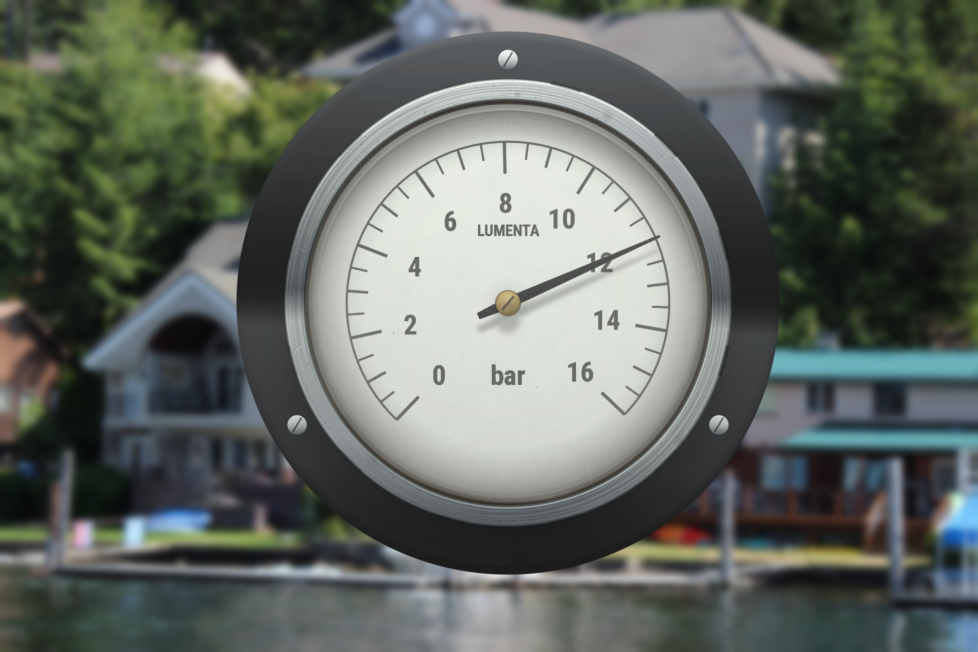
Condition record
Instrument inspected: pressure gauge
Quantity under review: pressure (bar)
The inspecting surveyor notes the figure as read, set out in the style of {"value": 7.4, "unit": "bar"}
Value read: {"value": 12, "unit": "bar"}
